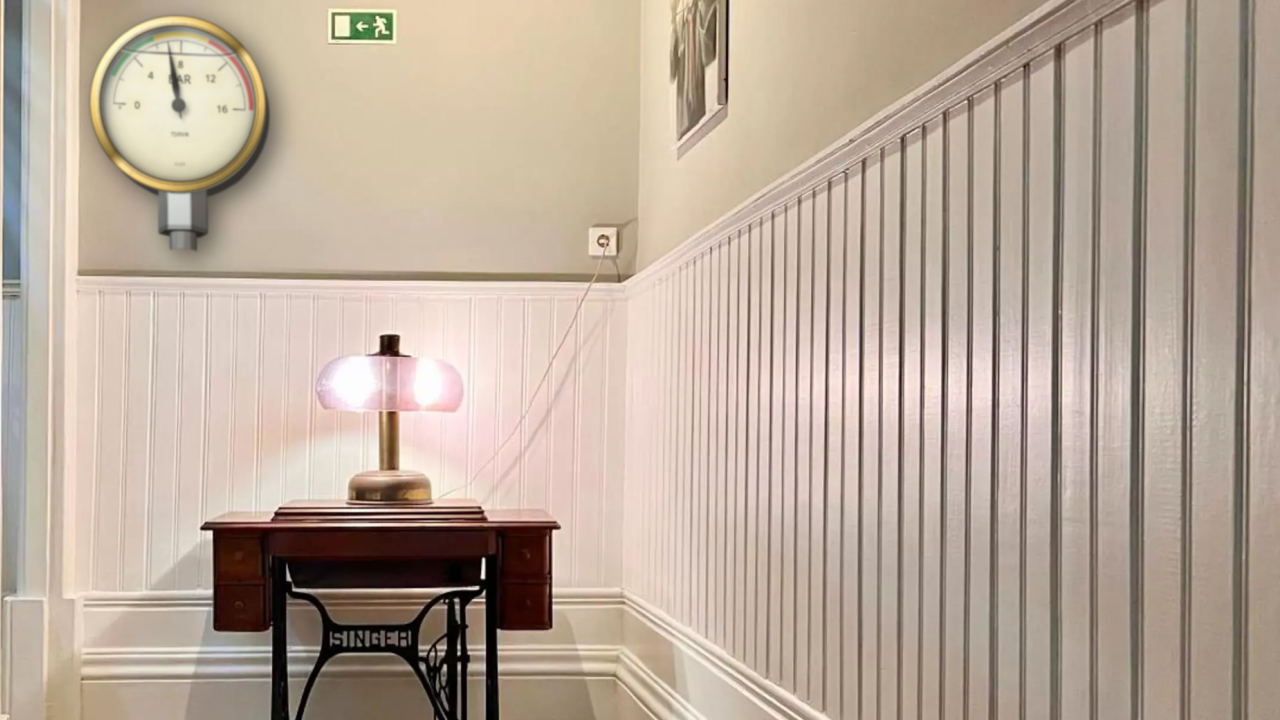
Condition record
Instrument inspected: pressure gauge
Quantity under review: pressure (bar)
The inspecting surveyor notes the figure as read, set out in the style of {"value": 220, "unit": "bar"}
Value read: {"value": 7, "unit": "bar"}
